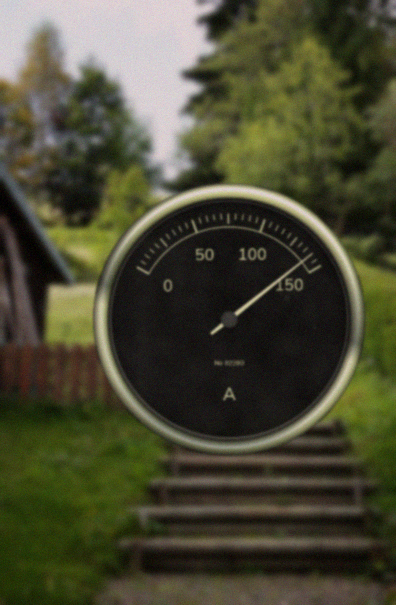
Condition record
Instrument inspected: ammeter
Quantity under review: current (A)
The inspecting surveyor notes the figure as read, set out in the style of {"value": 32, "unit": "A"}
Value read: {"value": 140, "unit": "A"}
